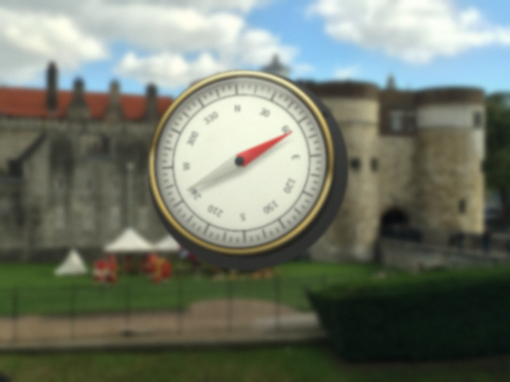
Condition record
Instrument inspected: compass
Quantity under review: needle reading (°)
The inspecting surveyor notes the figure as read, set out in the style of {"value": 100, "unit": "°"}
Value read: {"value": 65, "unit": "°"}
